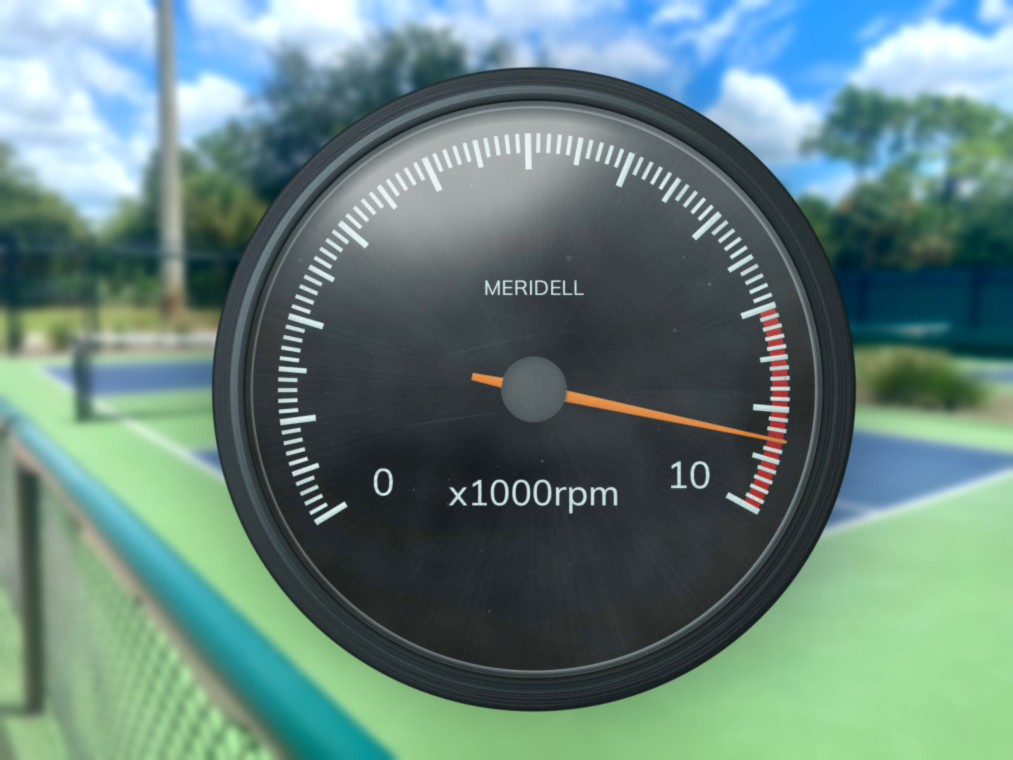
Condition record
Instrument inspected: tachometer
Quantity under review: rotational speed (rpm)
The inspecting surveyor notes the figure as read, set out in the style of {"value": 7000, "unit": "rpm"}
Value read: {"value": 9300, "unit": "rpm"}
